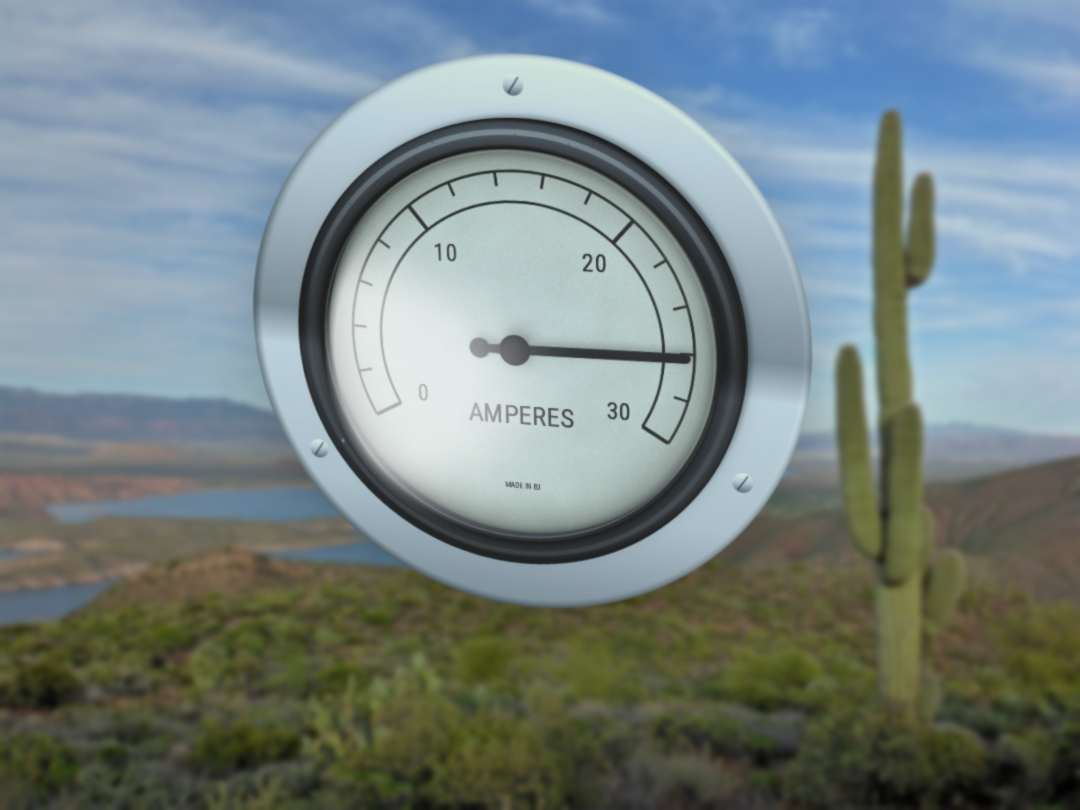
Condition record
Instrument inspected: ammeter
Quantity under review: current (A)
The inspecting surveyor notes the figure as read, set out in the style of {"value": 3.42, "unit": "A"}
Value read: {"value": 26, "unit": "A"}
